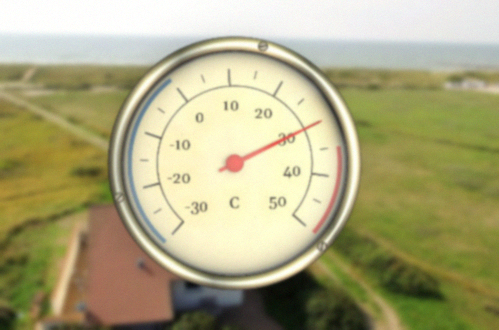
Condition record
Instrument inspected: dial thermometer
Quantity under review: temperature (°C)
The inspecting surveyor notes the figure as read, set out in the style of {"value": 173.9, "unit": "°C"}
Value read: {"value": 30, "unit": "°C"}
